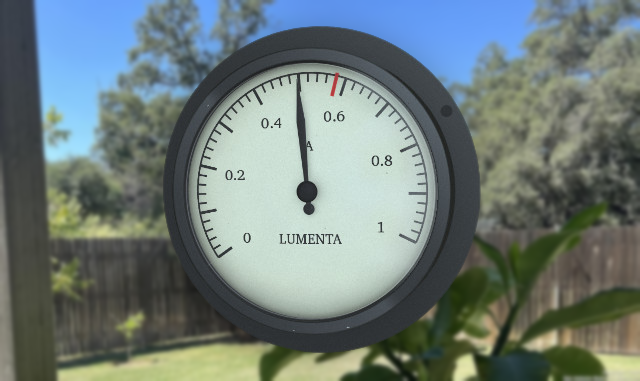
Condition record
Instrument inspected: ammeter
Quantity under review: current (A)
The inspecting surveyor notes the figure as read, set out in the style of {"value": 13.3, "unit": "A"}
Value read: {"value": 0.5, "unit": "A"}
